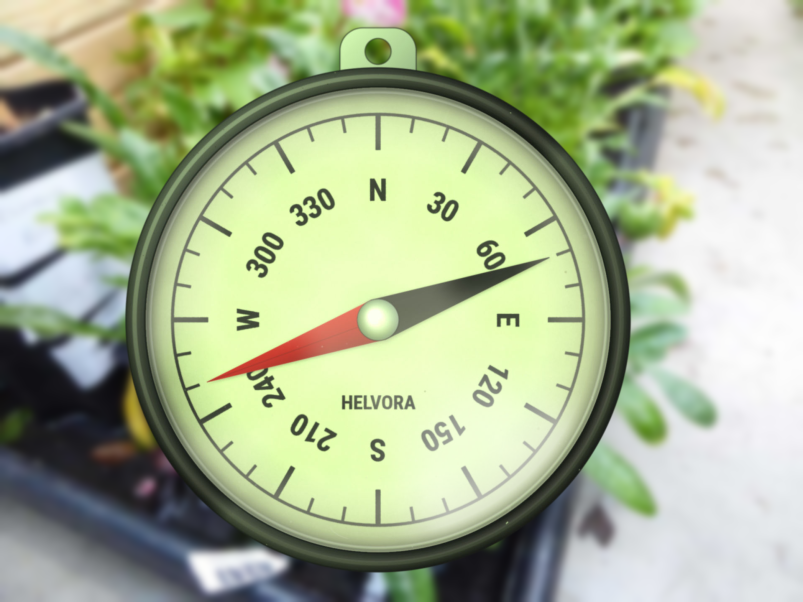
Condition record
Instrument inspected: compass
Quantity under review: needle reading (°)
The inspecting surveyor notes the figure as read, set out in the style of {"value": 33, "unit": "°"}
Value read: {"value": 250, "unit": "°"}
